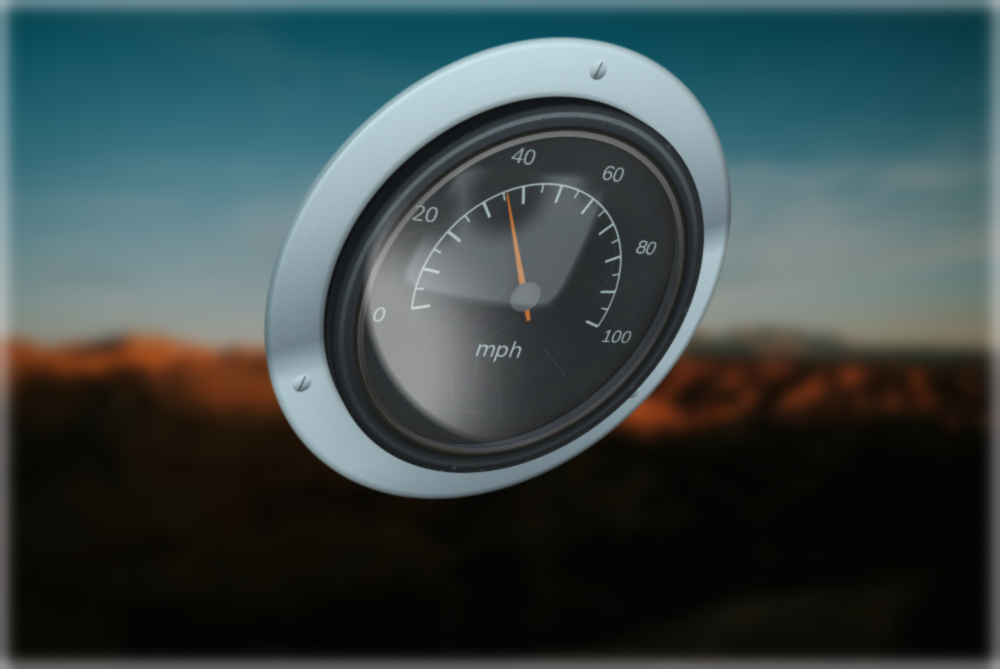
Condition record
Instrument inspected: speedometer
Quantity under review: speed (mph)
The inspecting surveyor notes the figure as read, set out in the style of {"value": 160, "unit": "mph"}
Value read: {"value": 35, "unit": "mph"}
